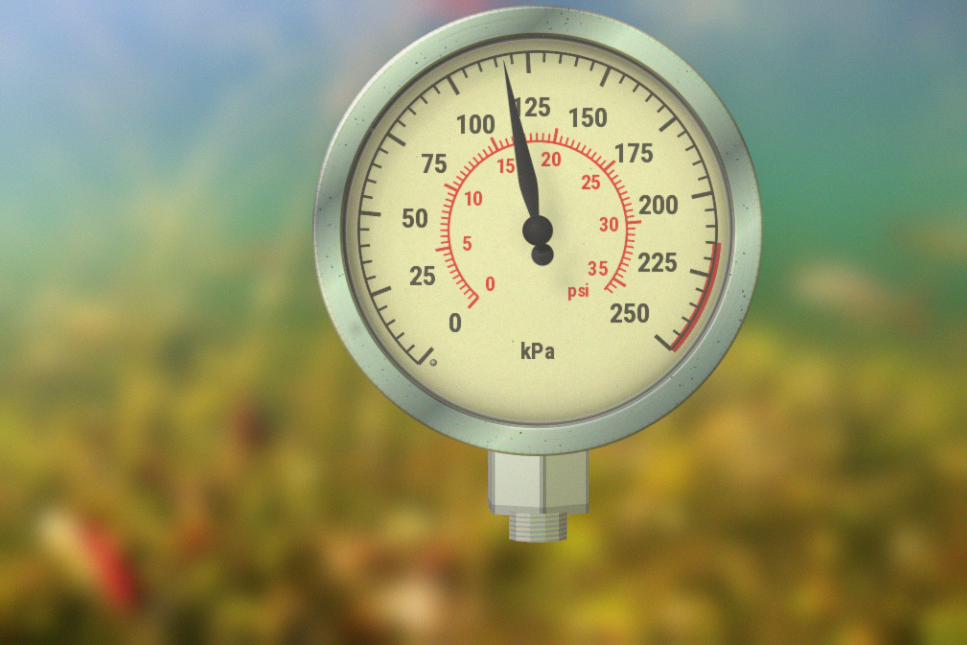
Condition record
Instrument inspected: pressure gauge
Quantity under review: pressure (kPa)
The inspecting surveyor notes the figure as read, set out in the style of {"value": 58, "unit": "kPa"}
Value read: {"value": 117.5, "unit": "kPa"}
